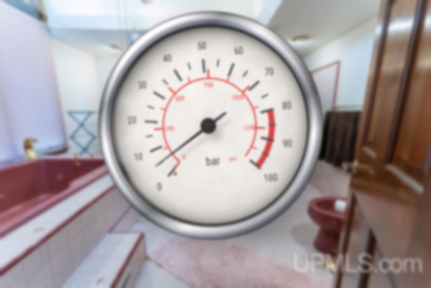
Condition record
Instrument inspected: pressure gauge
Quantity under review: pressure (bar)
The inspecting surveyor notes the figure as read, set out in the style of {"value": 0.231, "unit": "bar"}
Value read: {"value": 5, "unit": "bar"}
